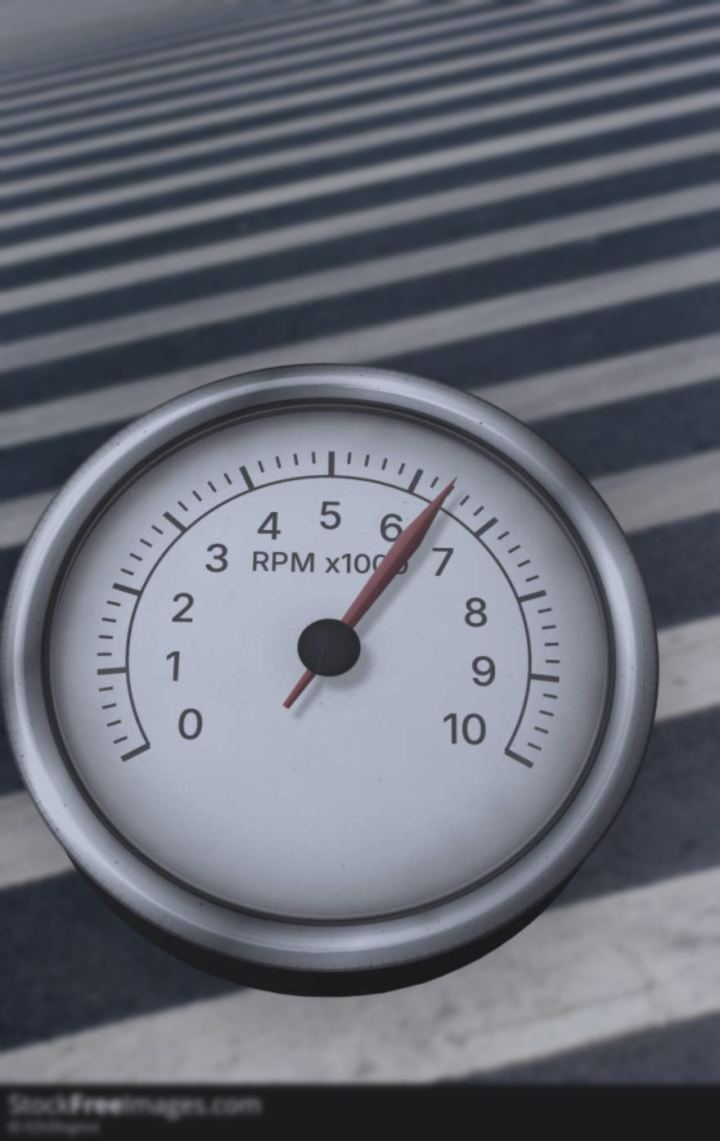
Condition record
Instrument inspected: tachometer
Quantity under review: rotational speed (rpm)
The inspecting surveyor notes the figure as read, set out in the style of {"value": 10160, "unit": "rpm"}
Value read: {"value": 6400, "unit": "rpm"}
